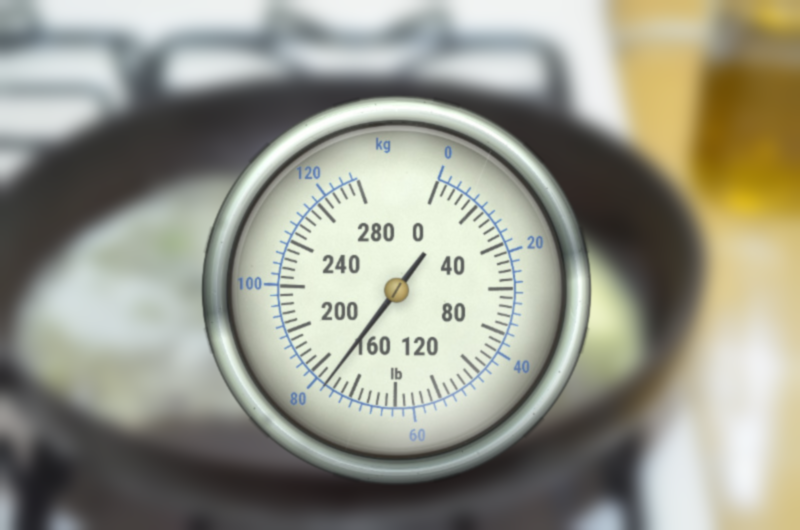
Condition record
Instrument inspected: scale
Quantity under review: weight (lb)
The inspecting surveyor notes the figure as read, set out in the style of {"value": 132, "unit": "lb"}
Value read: {"value": 172, "unit": "lb"}
